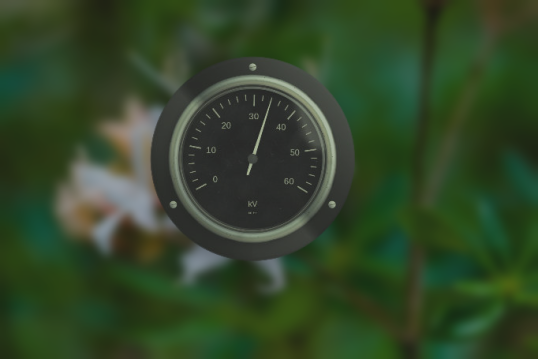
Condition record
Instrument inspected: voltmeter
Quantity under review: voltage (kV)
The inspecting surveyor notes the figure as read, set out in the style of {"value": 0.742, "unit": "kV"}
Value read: {"value": 34, "unit": "kV"}
